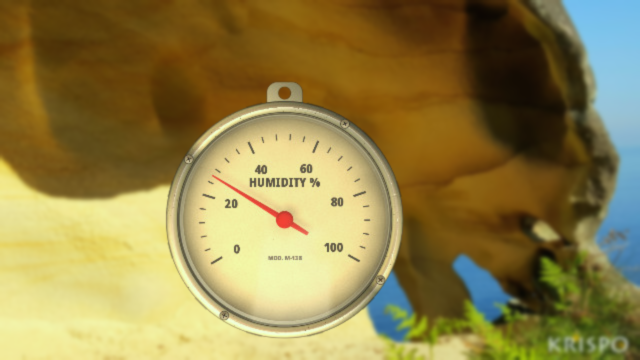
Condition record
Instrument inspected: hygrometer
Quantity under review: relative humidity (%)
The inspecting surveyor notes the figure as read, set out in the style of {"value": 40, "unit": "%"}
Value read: {"value": 26, "unit": "%"}
